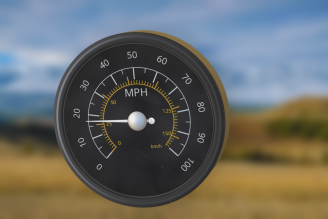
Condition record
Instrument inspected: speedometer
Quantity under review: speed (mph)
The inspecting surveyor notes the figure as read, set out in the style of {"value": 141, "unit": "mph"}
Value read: {"value": 17.5, "unit": "mph"}
